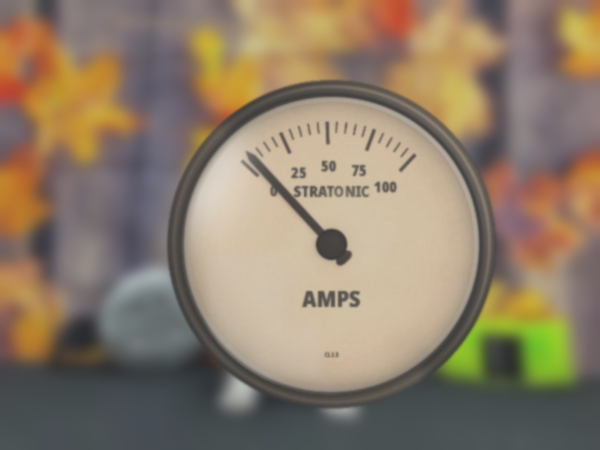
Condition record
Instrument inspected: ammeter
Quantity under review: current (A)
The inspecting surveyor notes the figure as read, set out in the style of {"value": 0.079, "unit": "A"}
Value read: {"value": 5, "unit": "A"}
